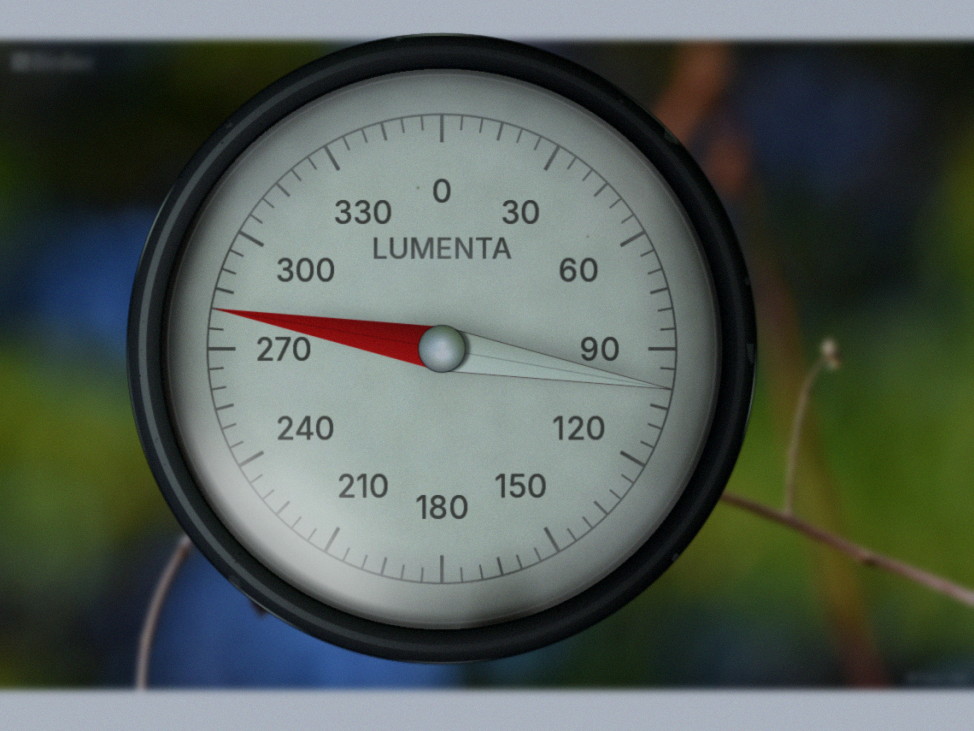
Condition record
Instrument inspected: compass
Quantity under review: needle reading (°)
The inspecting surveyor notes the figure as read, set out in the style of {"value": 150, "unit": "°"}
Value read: {"value": 280, "unit": "°"}
